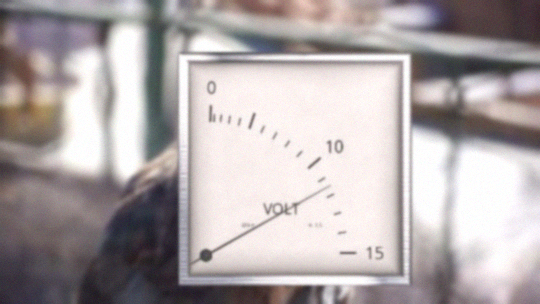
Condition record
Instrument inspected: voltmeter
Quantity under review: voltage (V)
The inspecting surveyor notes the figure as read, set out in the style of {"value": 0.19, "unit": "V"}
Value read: {"value": 11.5, "unit": "V"}
